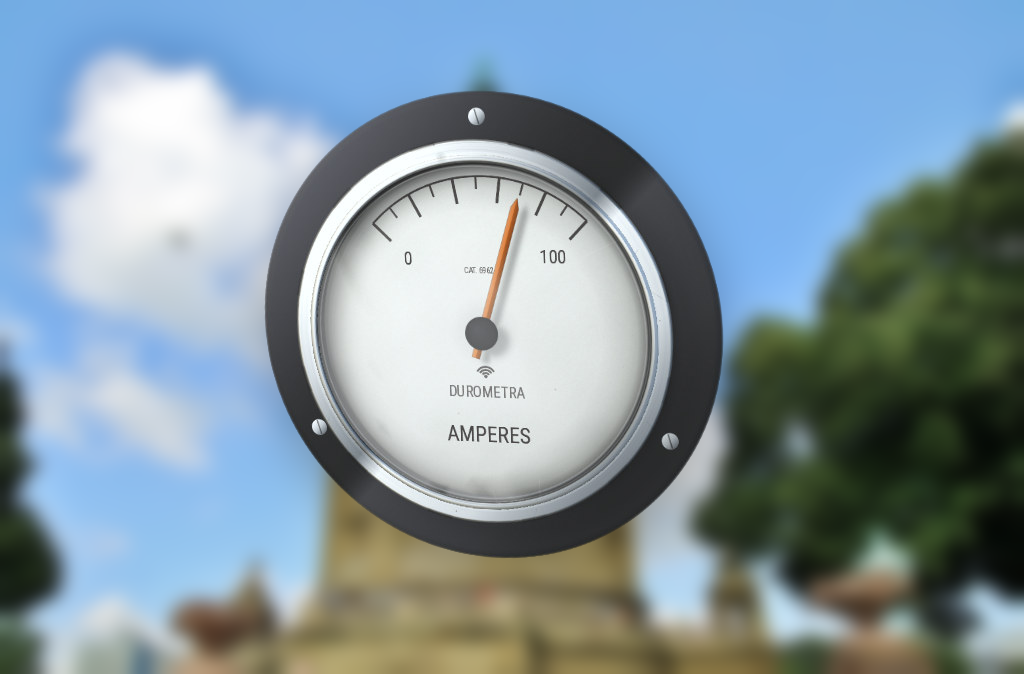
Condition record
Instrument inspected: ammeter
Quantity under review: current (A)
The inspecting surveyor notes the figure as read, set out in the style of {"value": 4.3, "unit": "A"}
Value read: {"value": 70, "unit": "A"}
